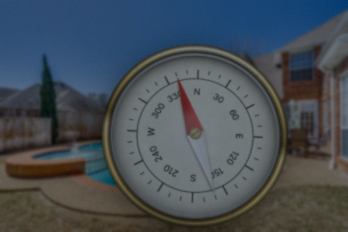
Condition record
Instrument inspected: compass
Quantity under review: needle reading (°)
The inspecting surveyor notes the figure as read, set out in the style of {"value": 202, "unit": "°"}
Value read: {"value": 340, "unit": "°"}
